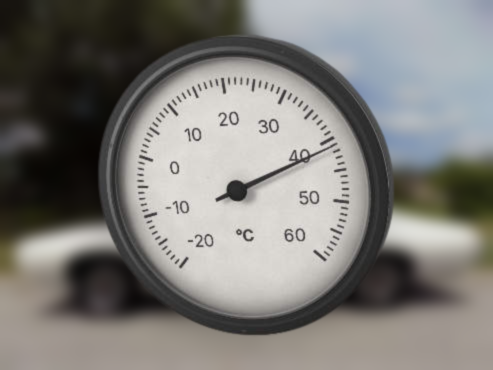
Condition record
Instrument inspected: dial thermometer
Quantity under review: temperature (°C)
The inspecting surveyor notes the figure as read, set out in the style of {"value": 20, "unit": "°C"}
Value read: {"value": 41, "unit": "°C"}
